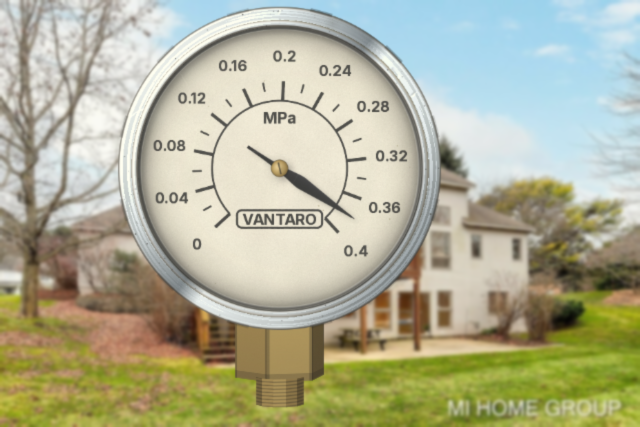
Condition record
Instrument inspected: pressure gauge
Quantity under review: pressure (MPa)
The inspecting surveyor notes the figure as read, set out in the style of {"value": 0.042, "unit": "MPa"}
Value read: {"value": 0.38, "unit": "MPa"}
